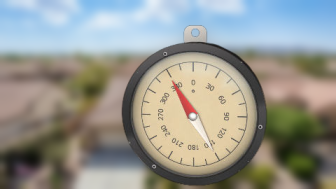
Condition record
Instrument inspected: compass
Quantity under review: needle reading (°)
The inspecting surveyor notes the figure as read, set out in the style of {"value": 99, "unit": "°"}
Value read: {"value": 330, "unit": "°"}
